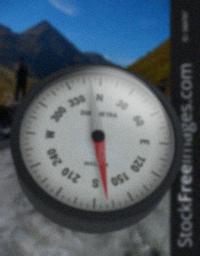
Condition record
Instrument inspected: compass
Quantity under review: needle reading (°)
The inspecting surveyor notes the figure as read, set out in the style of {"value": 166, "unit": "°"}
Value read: {"value": 170, "unit": "°"}
